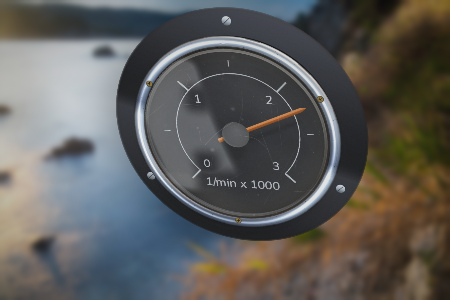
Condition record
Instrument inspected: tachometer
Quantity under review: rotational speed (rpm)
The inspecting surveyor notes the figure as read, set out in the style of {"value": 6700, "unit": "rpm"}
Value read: {"value": 2250, "unit": "rpm"}
